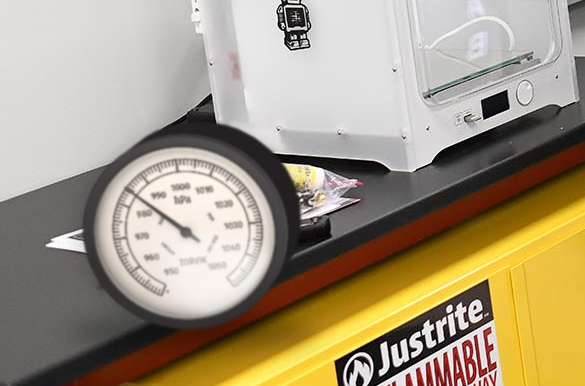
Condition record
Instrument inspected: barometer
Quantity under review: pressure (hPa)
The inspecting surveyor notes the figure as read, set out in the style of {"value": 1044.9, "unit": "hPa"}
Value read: {"value": 985, "unit": "hPa"}
